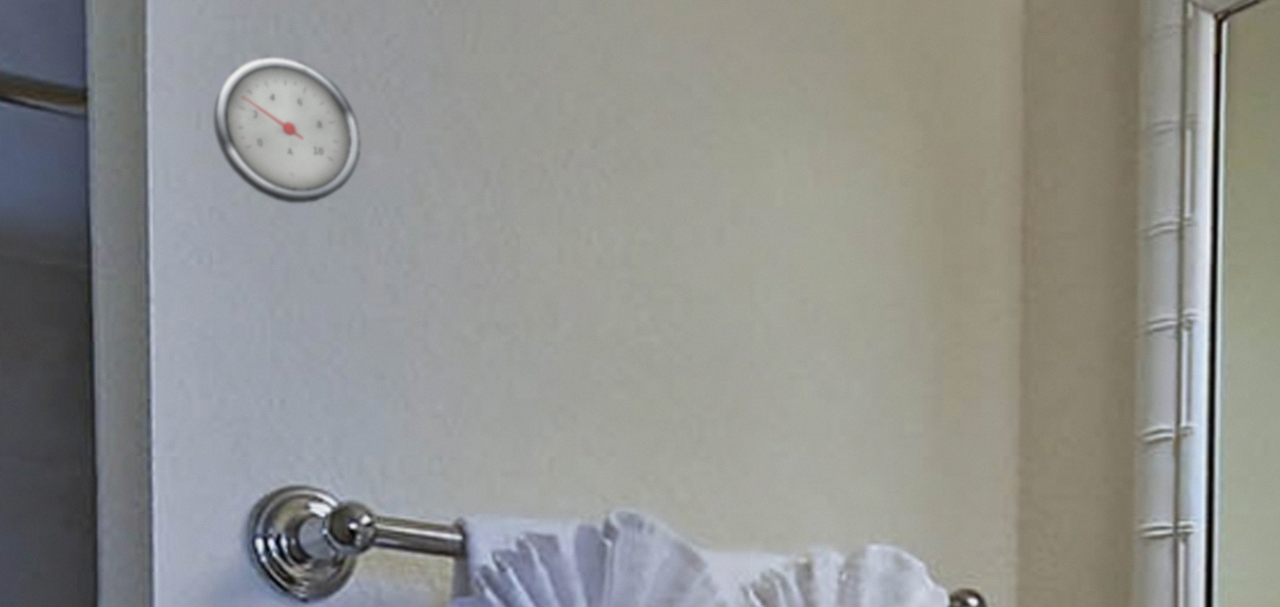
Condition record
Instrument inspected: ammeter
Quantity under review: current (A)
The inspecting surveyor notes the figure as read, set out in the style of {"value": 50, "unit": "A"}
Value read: {"value": 2.5, "unit": "A"}
